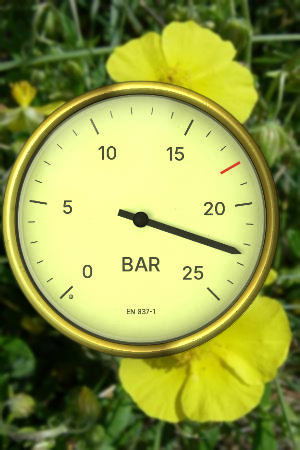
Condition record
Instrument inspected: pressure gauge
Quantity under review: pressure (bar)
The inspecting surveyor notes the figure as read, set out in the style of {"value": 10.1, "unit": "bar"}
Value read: {"value": 22.5, "unit": "bar"}
